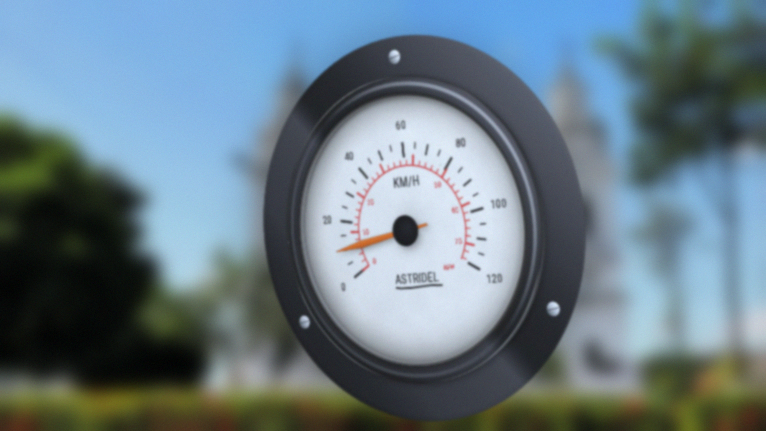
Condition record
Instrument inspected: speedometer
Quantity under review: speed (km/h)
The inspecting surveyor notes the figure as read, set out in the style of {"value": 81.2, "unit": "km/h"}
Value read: {"value": 10, "unit": "km/h"}
